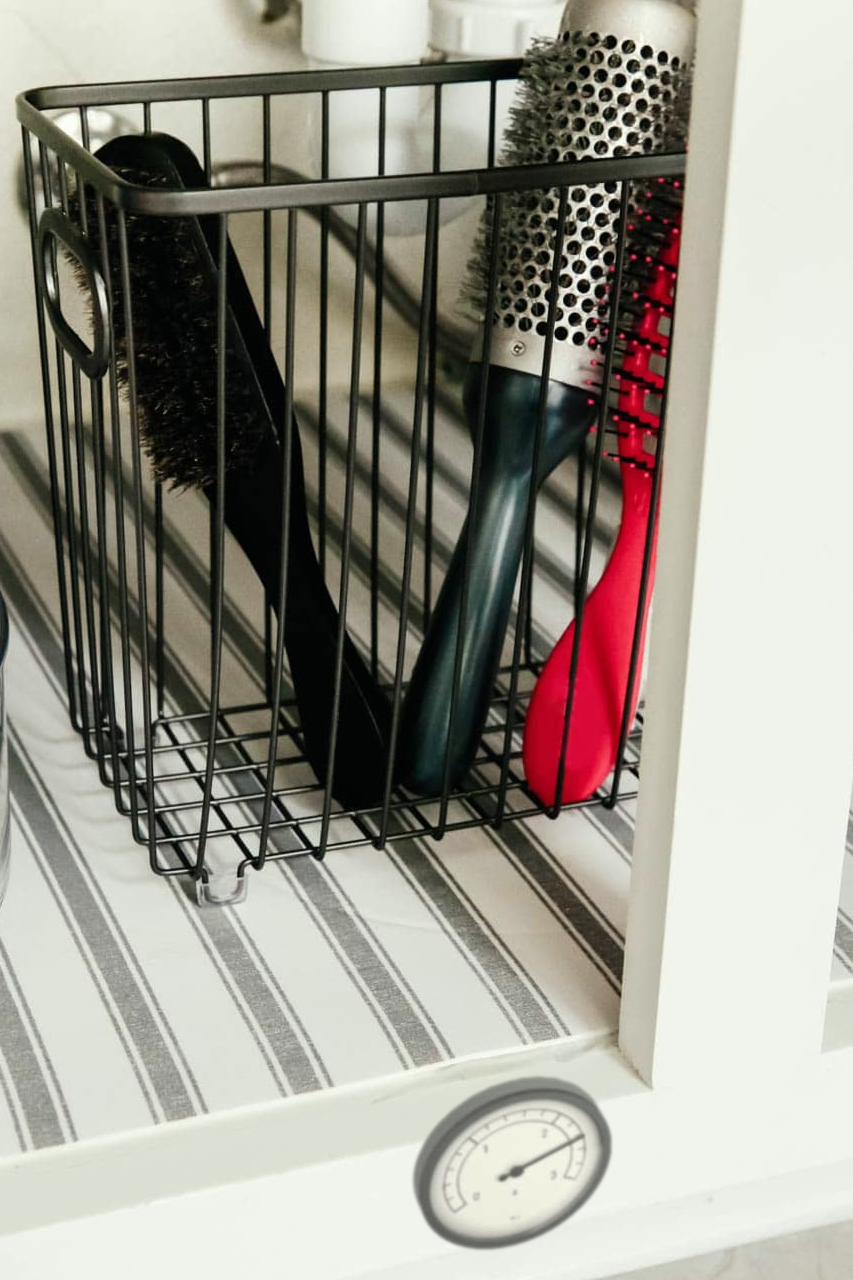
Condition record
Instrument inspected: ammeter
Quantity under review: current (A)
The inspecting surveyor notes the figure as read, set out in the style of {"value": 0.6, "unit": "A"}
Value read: {"value": 2.4, "unit": "A"}
